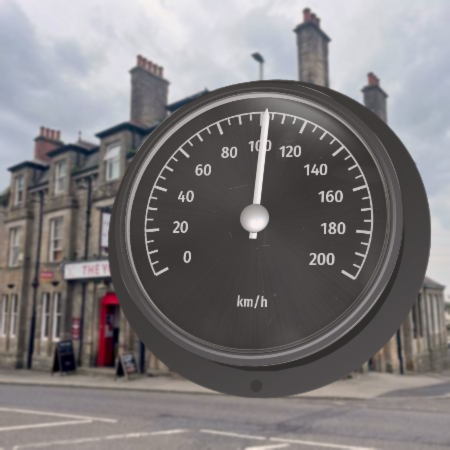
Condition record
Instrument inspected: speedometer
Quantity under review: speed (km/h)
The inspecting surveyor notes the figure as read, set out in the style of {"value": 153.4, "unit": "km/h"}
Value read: {"value": 102.5, "unit": "km/h"}
